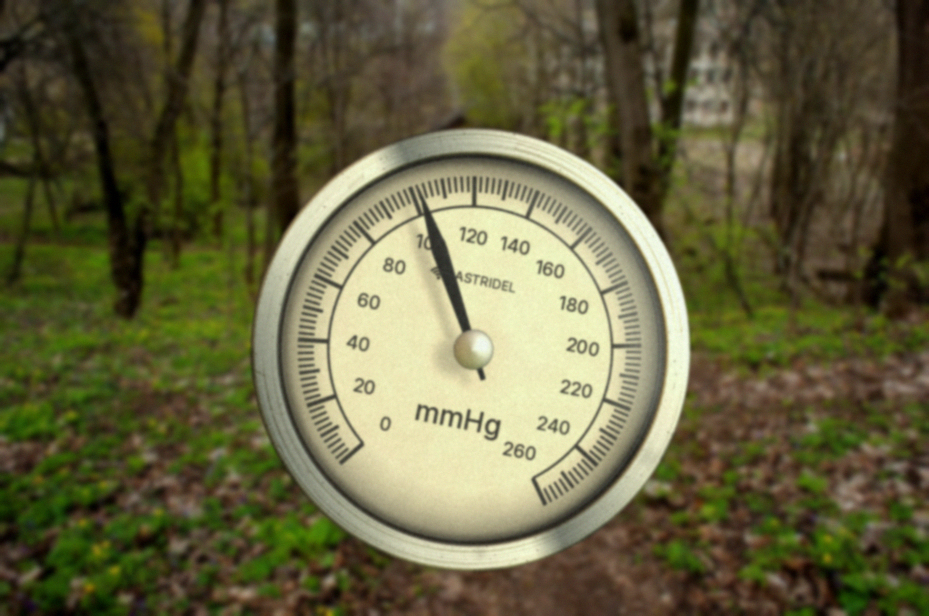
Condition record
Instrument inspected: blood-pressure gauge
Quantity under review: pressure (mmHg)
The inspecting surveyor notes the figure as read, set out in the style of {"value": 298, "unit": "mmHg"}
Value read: {"value": 102, "unit": "mmHg"}
